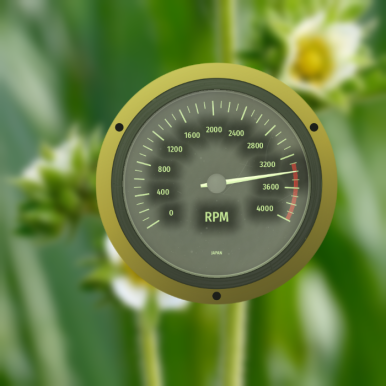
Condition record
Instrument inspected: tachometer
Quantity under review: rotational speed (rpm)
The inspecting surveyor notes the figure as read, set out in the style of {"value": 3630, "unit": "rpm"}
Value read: {"value": 3400, "unit": "rpm"}
